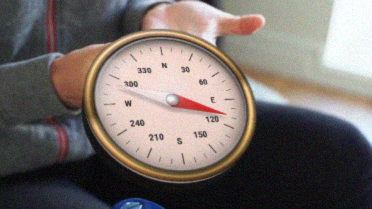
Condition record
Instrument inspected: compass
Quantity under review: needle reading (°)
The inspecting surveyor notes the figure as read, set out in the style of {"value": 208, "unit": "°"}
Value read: {"value": 110, "unit": "°"}
